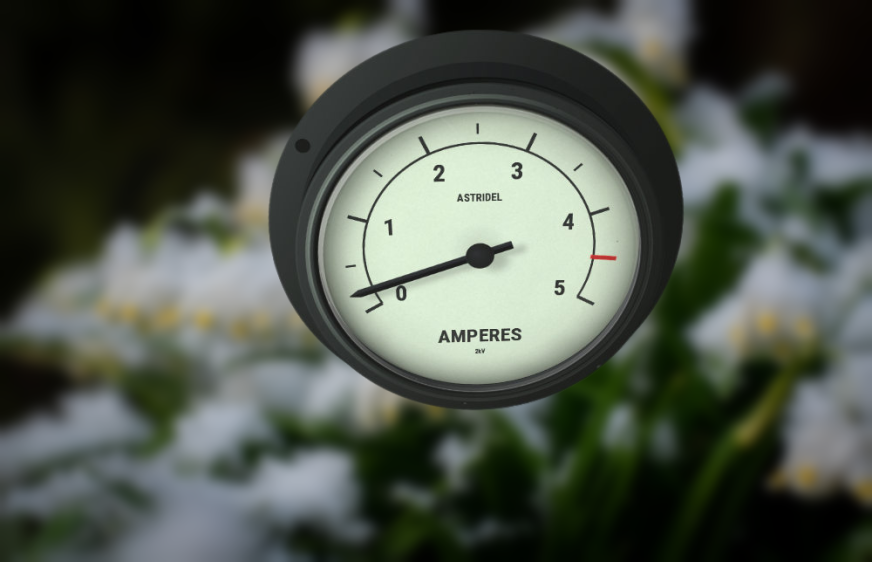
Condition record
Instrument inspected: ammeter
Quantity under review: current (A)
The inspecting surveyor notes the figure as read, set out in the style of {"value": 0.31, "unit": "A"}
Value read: {"value": 0.25, "unit": "A"}
